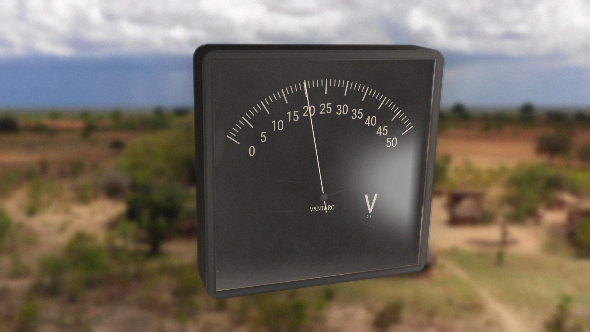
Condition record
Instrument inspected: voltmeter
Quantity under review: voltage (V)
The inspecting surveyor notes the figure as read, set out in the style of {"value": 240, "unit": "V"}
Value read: {"value": 20, "unit": "V"}
